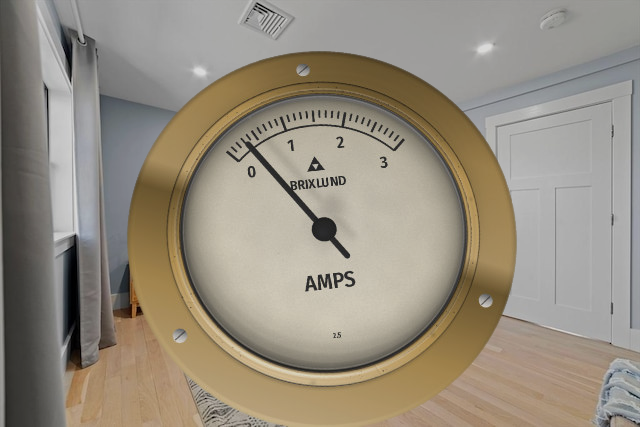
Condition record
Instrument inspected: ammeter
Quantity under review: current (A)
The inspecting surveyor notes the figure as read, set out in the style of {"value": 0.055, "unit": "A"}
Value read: {"value": 0.3, "unit": "A"}
